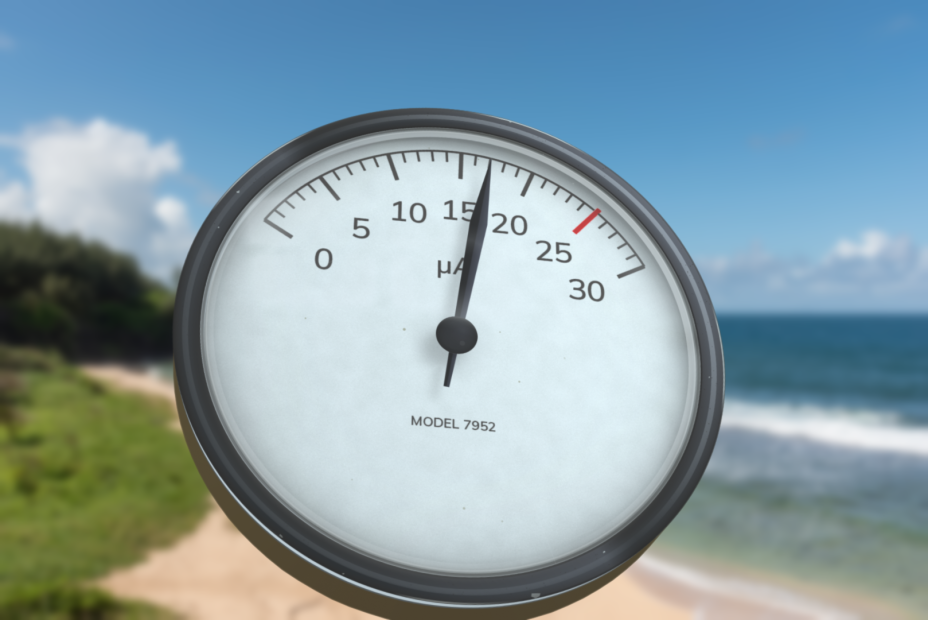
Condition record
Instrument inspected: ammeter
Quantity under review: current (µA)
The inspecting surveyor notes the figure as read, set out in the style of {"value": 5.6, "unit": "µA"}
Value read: {"value": 17, "unit": "µA"}
